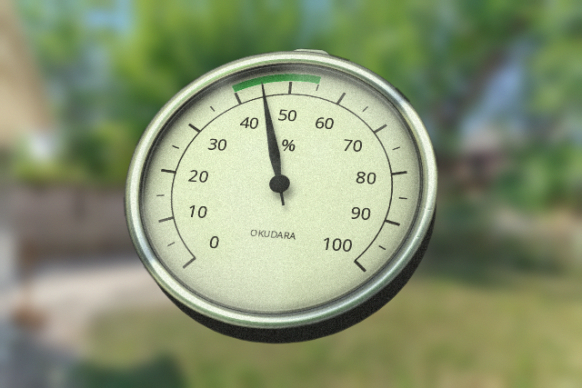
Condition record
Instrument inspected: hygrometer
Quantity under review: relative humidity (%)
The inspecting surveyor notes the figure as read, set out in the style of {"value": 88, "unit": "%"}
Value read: {"value": 45, "unit": "%"}
